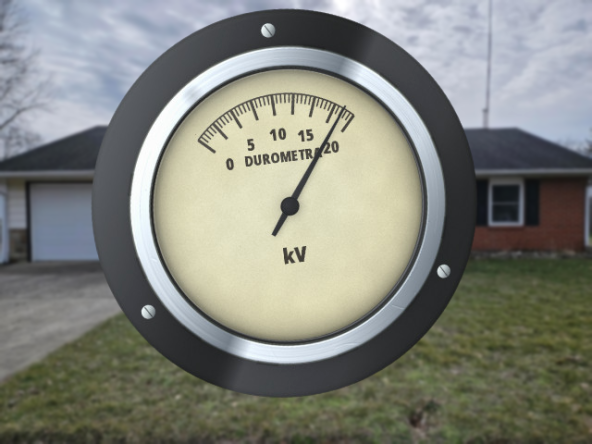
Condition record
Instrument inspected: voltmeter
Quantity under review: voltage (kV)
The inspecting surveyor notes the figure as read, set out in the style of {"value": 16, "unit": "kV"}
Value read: {"value": 18.5, "unit": "kV"}
